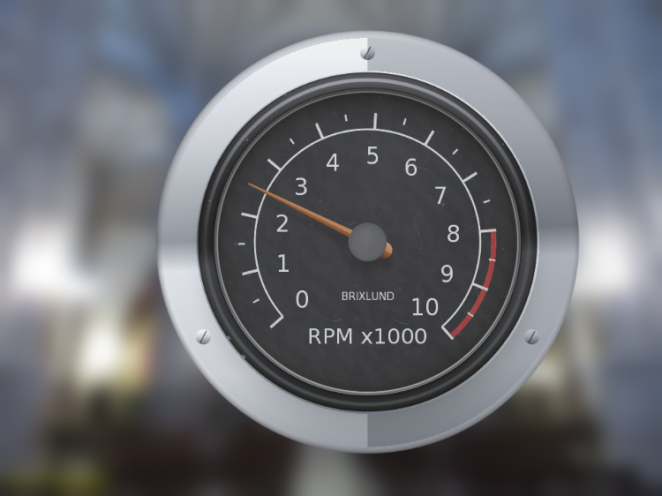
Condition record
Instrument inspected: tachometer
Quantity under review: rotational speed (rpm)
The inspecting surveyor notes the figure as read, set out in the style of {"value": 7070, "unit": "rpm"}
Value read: {"value": 2500, "unit": "rpm"}
